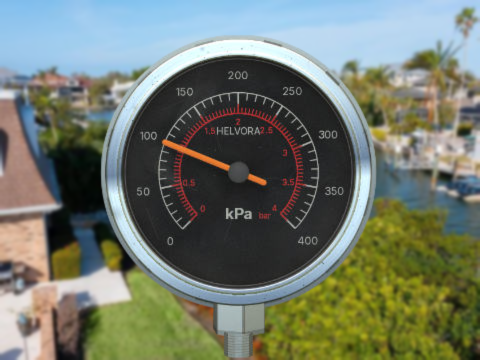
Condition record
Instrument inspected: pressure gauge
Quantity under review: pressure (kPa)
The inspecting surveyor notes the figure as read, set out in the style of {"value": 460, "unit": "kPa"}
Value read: {"value": 100, "unit": "kPa"}
